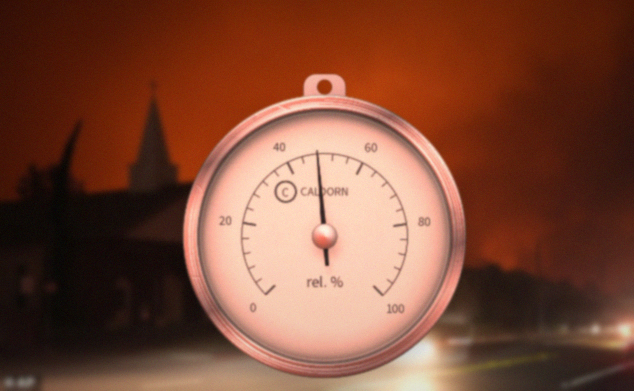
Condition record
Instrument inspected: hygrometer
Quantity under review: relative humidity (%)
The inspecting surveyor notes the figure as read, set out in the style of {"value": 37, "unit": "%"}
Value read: {"value": 48, "unit": "%"}
